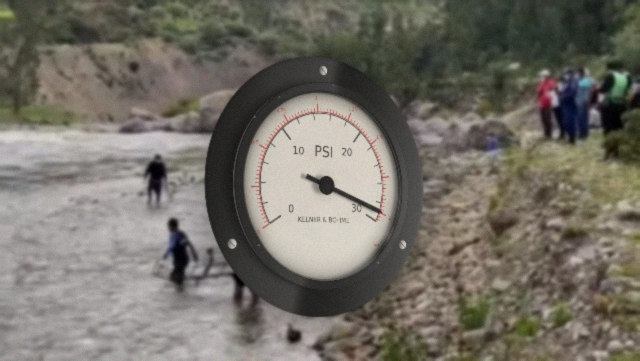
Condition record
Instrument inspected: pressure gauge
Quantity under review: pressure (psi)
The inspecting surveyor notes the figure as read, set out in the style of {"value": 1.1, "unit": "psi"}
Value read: {"value": 29, "unit": "psi"}
